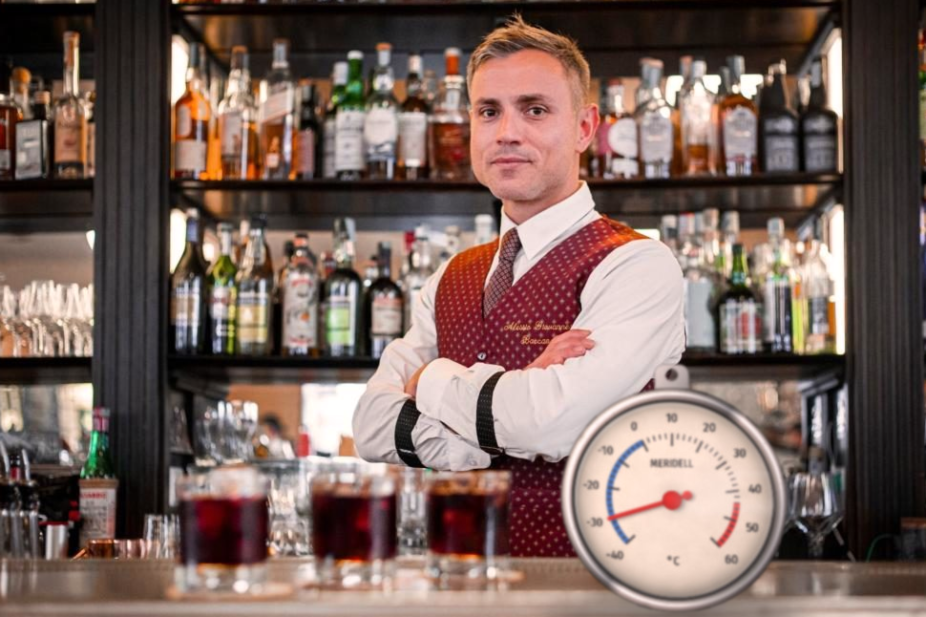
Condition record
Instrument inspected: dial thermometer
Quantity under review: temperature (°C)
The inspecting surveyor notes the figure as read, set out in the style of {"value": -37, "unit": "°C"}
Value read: {"value": -30, "unit": "°C"}
